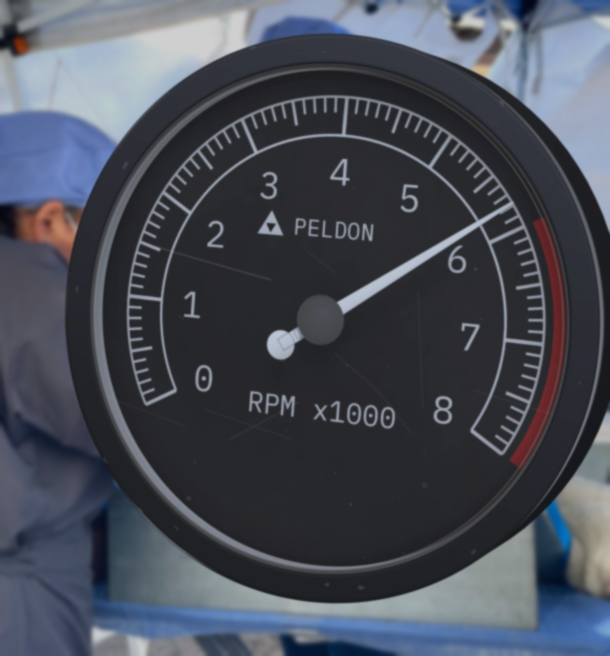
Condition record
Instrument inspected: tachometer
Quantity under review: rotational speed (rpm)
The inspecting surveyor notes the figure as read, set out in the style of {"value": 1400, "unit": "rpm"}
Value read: {"value": 5800, "unit": "rpm"}
